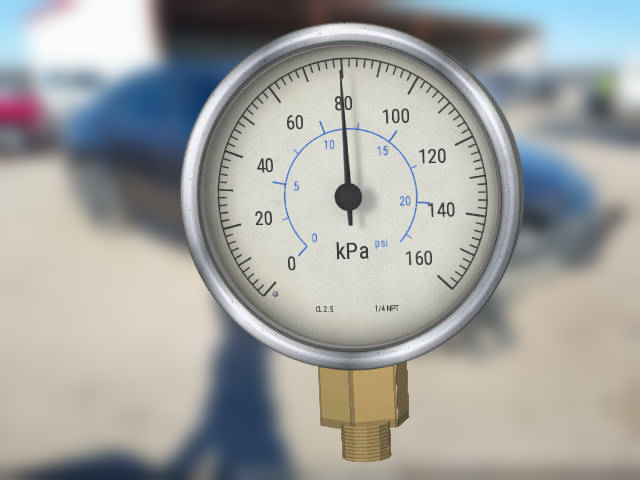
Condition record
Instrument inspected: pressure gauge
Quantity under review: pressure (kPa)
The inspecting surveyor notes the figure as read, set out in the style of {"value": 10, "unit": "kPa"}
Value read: {"value": 80, "unit": "kPa"}
